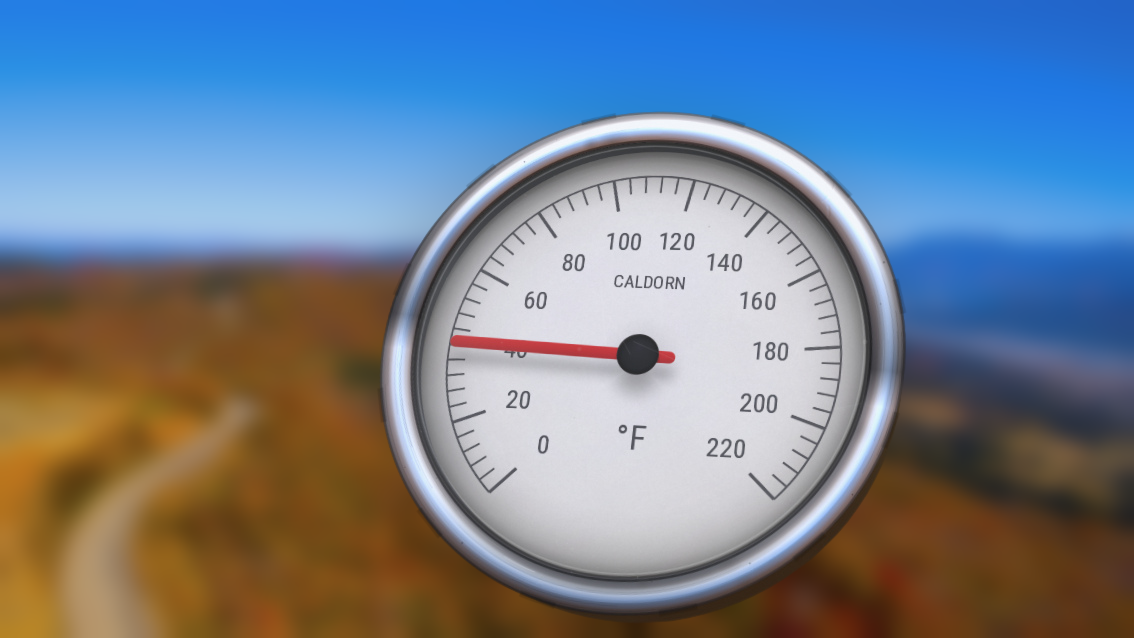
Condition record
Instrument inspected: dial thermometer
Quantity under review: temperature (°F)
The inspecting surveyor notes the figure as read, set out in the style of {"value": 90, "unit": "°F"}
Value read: {"value": 40, "unit": "°F"}
